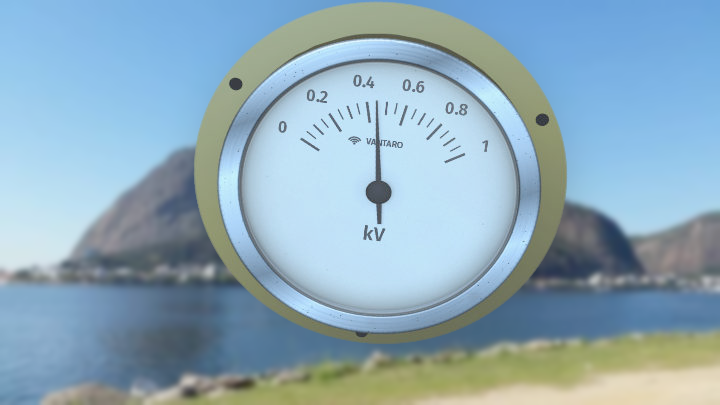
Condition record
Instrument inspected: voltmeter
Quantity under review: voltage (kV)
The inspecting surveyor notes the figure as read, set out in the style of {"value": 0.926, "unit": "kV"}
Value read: {"value": 0.45, "unit": "kV"}
